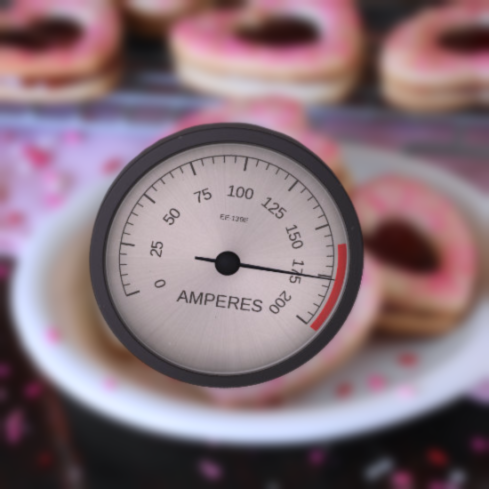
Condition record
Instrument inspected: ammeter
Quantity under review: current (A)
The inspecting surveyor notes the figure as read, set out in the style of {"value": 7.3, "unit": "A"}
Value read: {"value": 175, "unit": "A"}
